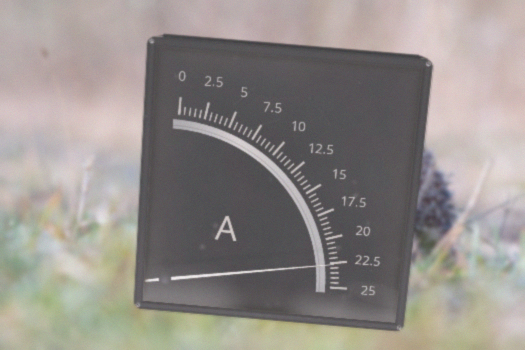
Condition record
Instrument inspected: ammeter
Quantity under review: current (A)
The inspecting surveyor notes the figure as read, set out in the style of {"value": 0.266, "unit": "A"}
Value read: {"value": 22.5, "unit": "A"}
